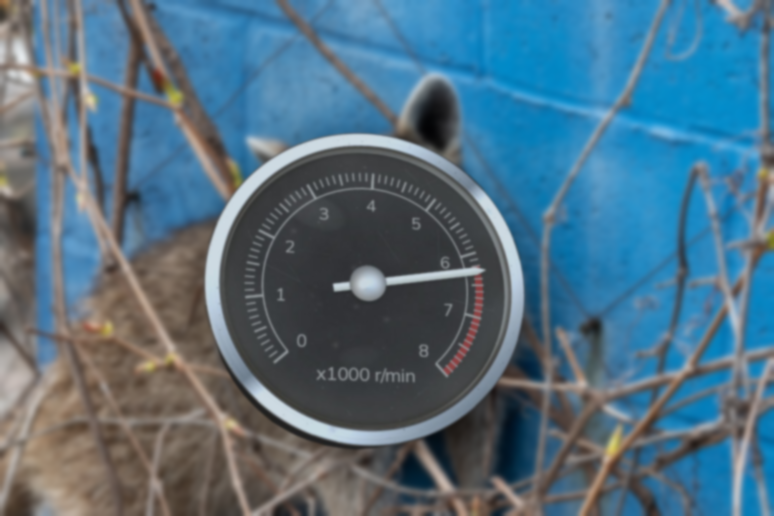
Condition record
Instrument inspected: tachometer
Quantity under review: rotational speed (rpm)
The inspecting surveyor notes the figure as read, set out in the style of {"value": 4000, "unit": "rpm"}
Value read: {"value": 6300, "unit": "rpm"}
